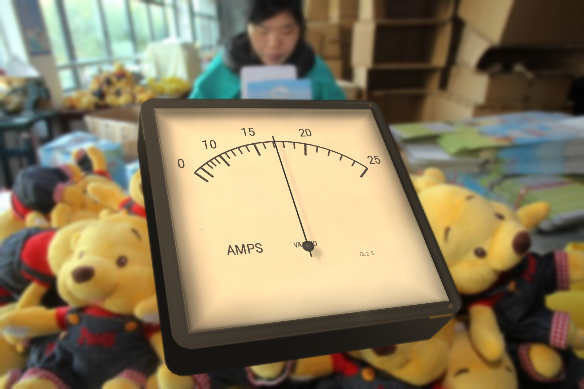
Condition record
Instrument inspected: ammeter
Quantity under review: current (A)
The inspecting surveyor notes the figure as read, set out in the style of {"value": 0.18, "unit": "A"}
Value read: {"value": 17, "unit": "A"}
